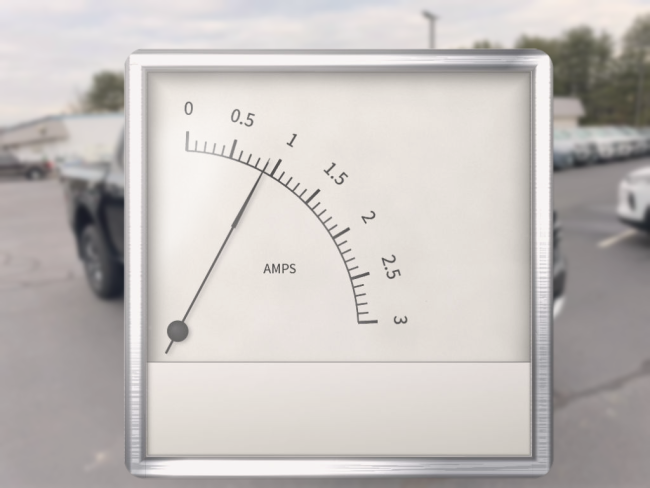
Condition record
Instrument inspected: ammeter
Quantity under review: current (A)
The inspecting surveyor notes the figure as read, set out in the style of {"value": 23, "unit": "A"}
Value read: {"value": 0.9, "unit": "A"}
